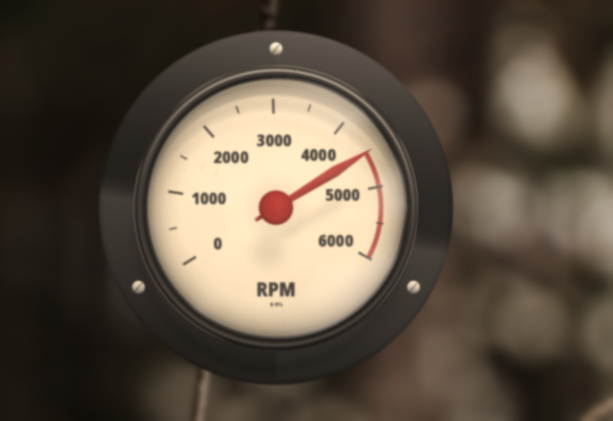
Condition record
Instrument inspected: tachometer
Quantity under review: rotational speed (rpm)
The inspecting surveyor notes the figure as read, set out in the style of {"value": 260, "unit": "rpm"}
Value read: {"value": 4500, "unit": "rpm"}
